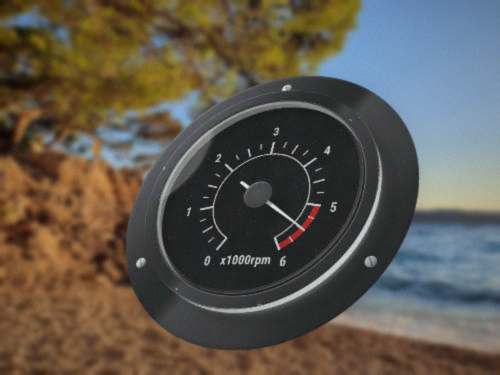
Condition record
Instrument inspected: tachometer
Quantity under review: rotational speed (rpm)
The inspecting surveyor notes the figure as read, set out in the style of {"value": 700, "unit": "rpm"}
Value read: {"value": 5500, "unit": "rpm"}
